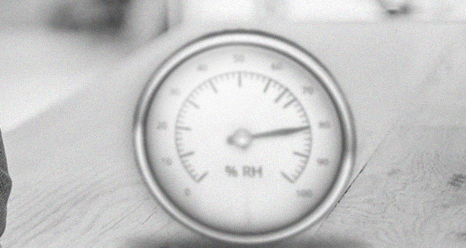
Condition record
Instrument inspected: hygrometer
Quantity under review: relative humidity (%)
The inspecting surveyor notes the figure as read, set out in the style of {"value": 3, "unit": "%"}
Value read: {"value": 80, "unit": "%"}
